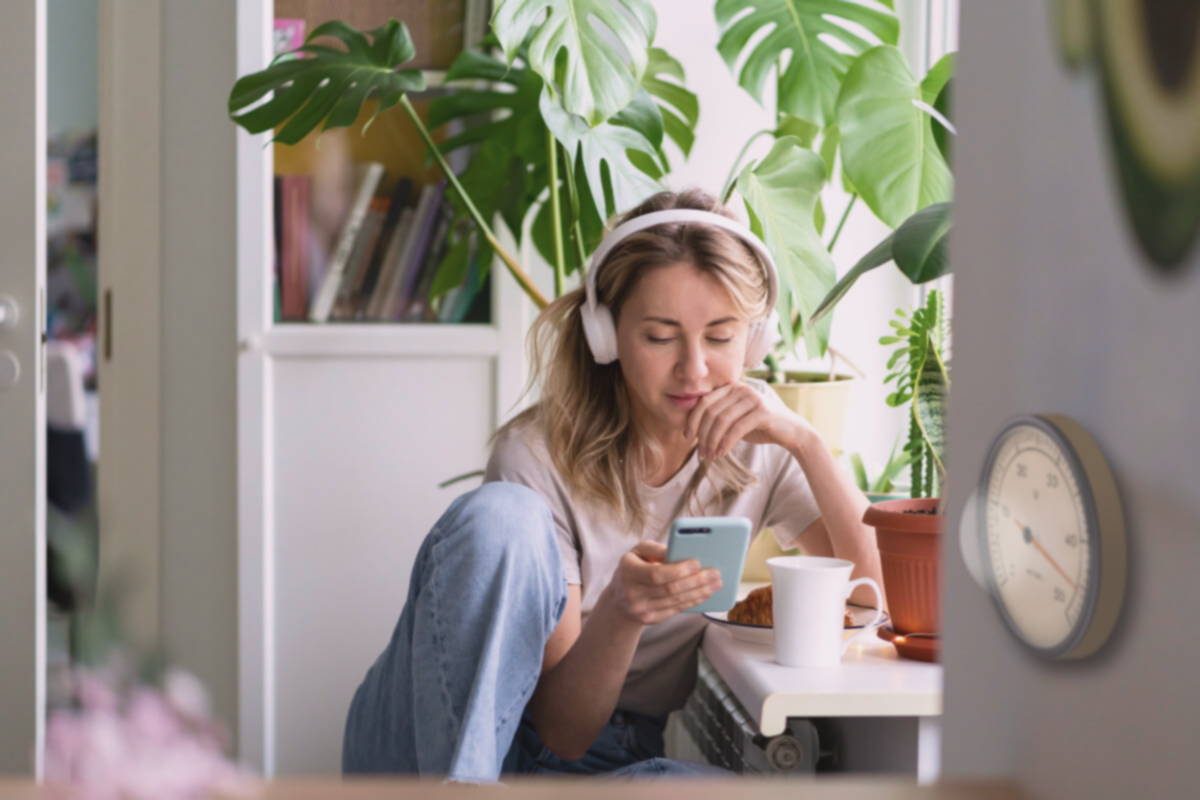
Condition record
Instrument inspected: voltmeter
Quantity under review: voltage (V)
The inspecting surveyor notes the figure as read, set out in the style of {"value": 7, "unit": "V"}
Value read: {"value": 45, "unit": "V"}
